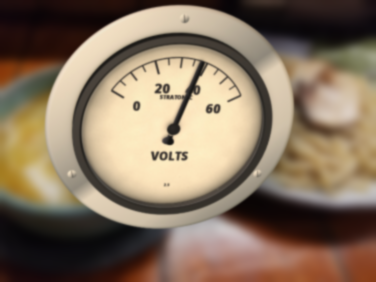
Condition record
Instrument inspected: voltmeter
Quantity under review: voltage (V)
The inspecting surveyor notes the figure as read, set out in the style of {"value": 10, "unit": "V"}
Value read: {"value": 37.5, "unit": "V"}
